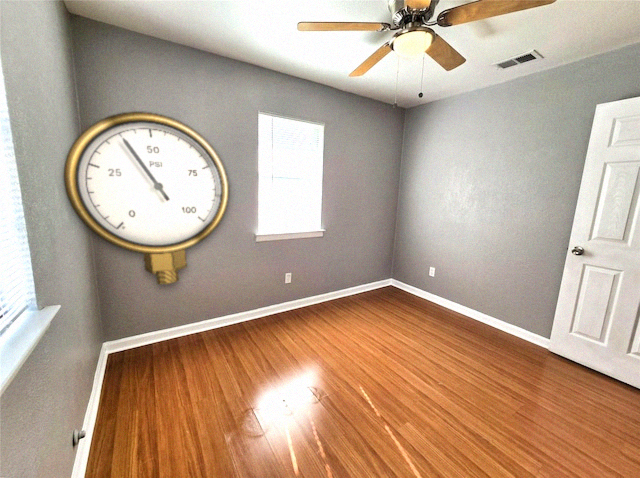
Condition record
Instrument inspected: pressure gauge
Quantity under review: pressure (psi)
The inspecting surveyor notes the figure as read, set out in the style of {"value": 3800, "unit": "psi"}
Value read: {"value": 40, "unit": "psi"}
